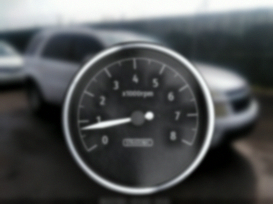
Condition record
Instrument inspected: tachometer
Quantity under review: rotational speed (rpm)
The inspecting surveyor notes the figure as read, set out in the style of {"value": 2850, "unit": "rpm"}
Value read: {"value": 750, "unit": "rpm"}
